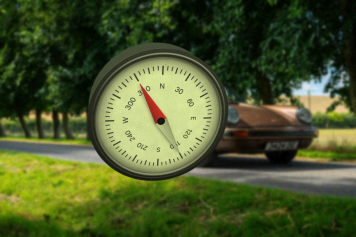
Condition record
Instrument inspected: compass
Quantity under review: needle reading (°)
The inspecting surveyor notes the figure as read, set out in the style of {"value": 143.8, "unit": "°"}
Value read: {"value": 330, "unit": "°"}
